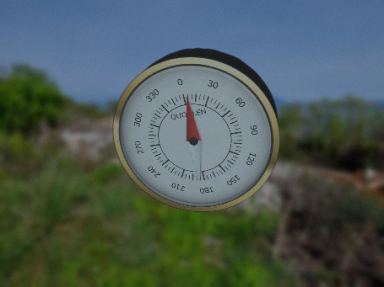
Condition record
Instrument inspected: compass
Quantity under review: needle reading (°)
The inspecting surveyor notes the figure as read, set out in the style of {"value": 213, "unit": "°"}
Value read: {"value": 5, "unit": "°"}
